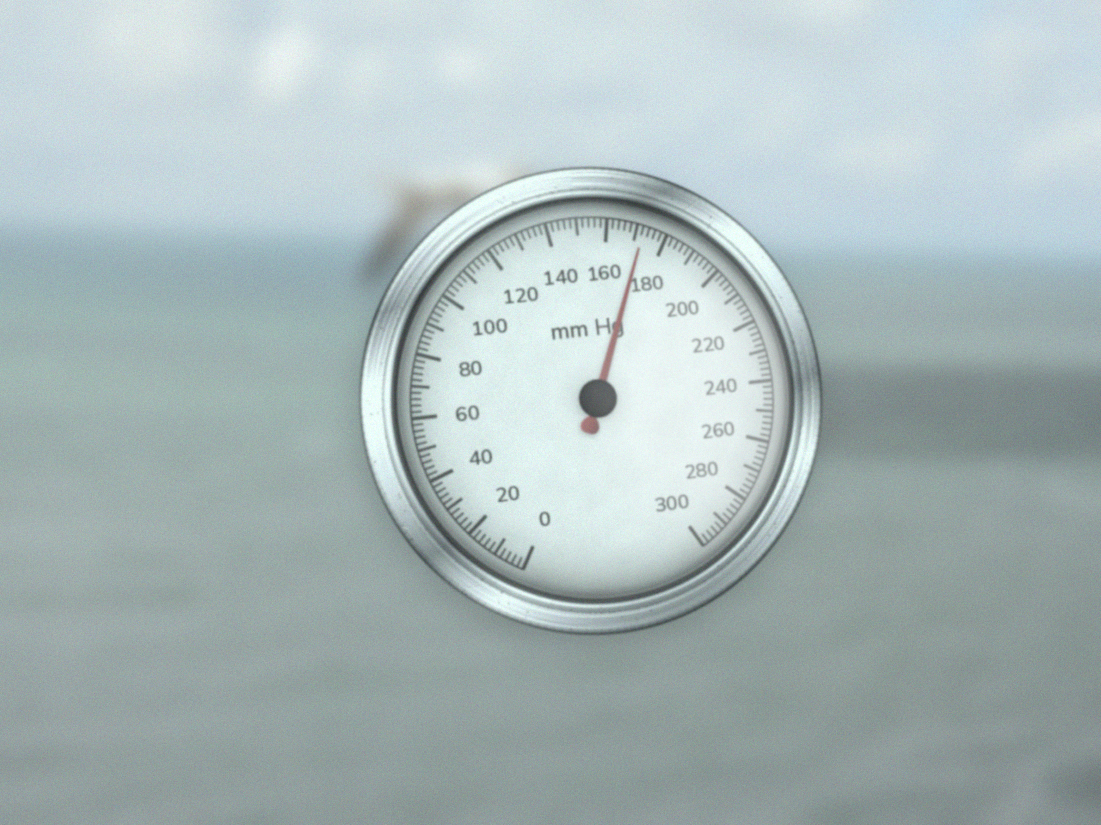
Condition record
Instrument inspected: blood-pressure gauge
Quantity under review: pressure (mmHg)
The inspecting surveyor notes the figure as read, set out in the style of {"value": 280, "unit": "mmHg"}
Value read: {"value": 172, "unit": "mmHg"}
